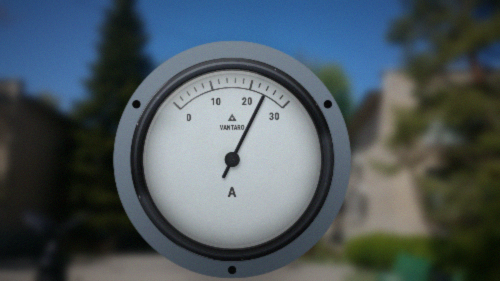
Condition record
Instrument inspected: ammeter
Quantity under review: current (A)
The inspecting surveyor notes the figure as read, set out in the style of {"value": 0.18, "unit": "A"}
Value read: {"value": 24, "unit": "A"}
